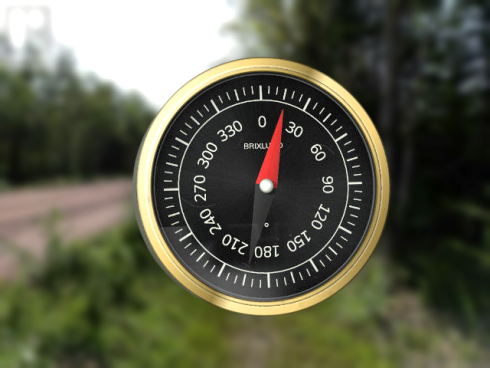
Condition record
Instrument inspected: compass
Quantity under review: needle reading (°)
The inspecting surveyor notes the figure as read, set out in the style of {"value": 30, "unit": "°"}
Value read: {"value": 15, "unit": "°"}
